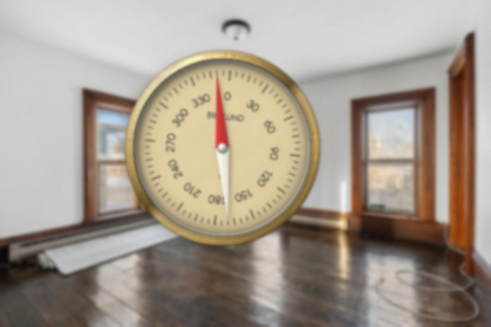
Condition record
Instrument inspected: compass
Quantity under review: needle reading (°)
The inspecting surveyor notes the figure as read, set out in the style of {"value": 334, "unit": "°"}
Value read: {"value": 350, "unit": "°"}
